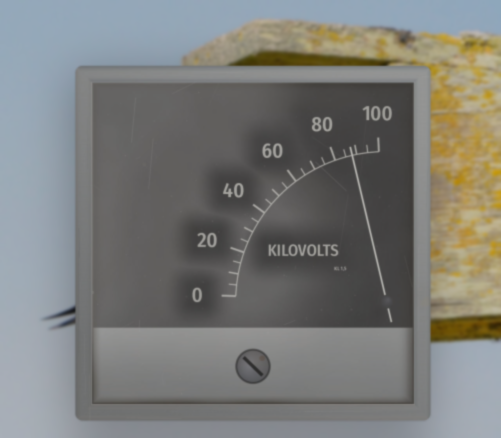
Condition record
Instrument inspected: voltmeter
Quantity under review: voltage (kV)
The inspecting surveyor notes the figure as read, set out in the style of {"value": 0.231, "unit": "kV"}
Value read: {"value": 87.5, "unit": "kV"}
